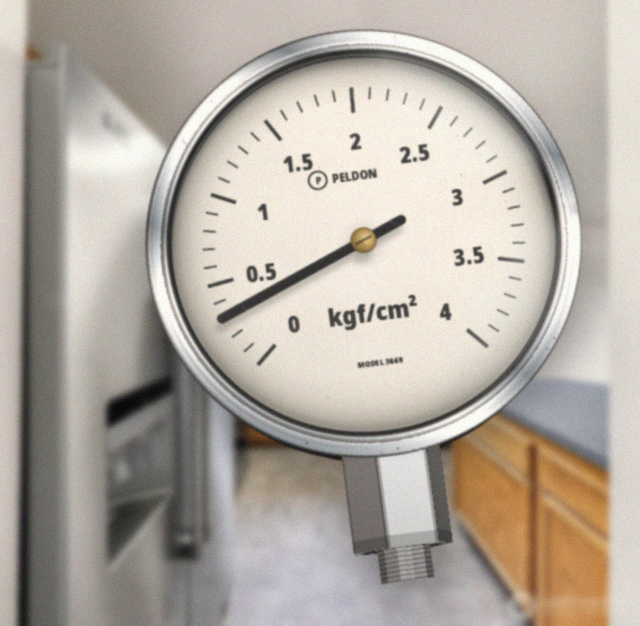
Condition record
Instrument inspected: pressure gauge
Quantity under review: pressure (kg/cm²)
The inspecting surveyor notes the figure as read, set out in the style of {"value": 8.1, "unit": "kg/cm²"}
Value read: {"value": 0.3, "unit": "kg/cm²"}
